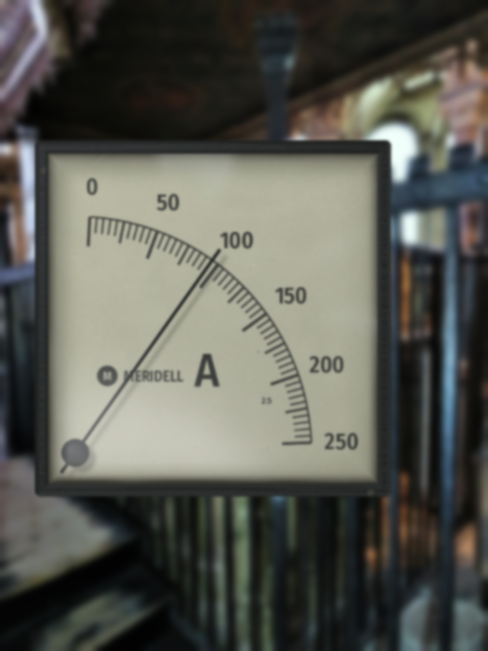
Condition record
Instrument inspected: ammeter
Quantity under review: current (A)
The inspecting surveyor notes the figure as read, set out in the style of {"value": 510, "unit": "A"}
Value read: {"value": 95, "unit": "A"}
